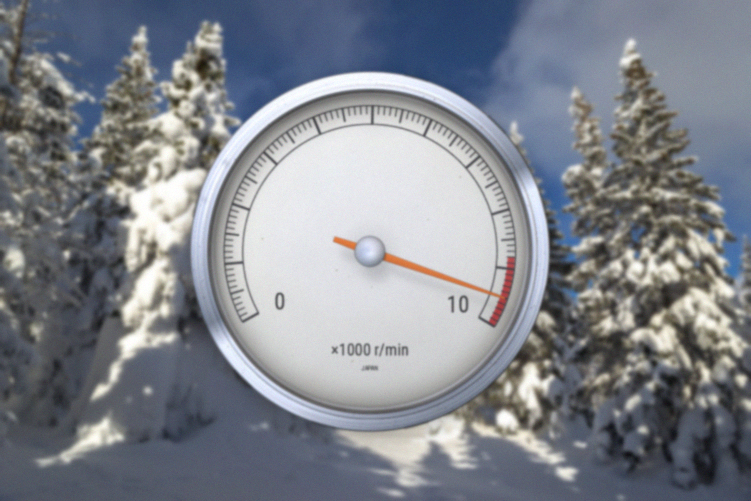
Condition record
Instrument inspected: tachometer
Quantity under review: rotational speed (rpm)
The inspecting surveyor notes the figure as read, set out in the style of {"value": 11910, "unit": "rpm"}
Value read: {"value": 9500, "unit": "rpm"}
